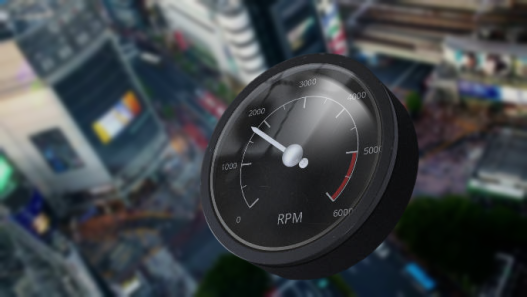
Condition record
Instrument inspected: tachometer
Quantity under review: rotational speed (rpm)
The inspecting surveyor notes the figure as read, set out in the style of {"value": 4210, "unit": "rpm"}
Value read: {"value": 1750, "unit": "rpm"}
